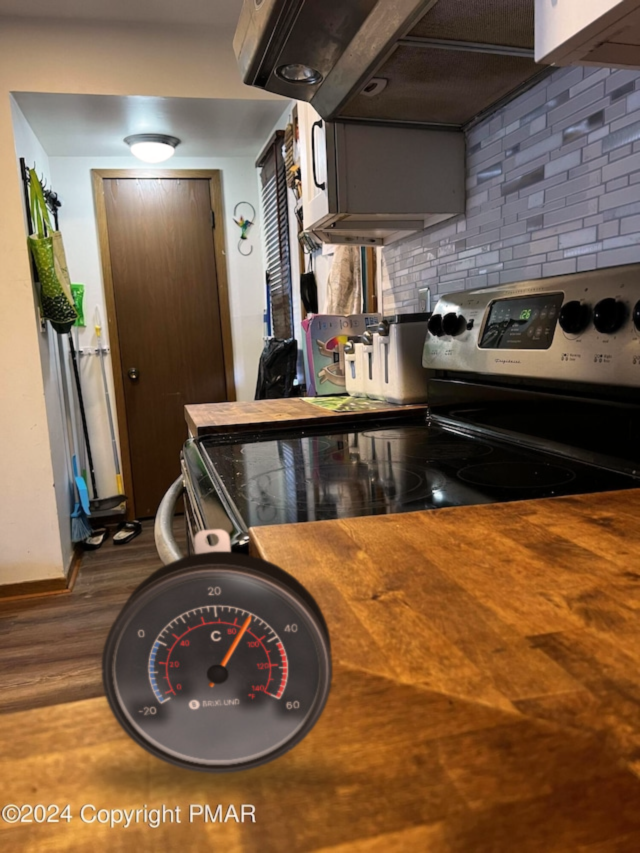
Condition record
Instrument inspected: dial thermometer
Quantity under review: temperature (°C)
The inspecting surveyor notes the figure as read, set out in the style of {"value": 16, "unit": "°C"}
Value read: {"value": 30, "unit": "°C"}
